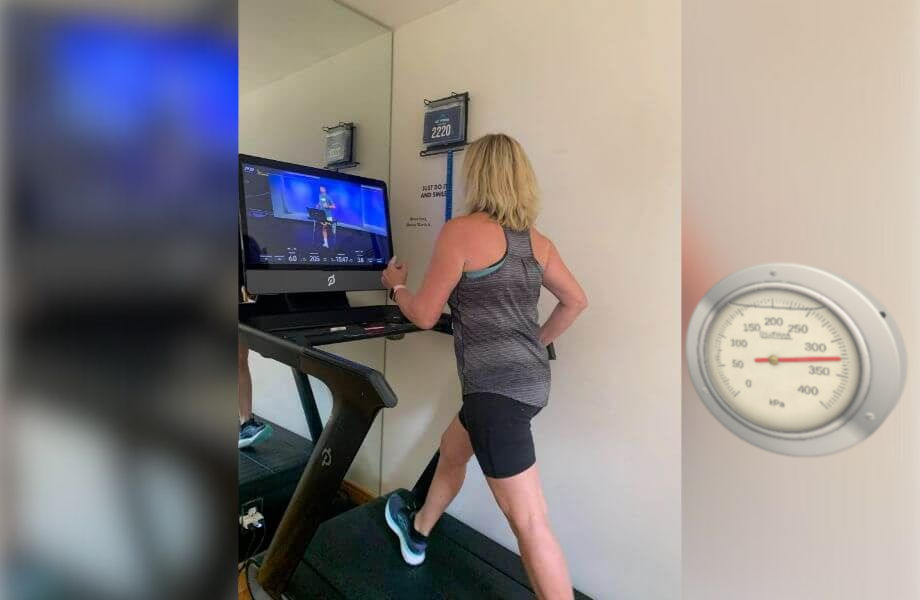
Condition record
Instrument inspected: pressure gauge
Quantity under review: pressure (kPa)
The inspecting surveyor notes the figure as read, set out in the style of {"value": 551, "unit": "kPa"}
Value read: {"value": 325, "unit": "kPa"}
